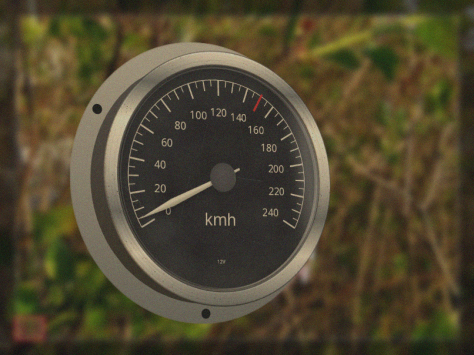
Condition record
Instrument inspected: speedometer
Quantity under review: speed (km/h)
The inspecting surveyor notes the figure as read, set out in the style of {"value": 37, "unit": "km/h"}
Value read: {"value": 5, "unit": "km/h"}
